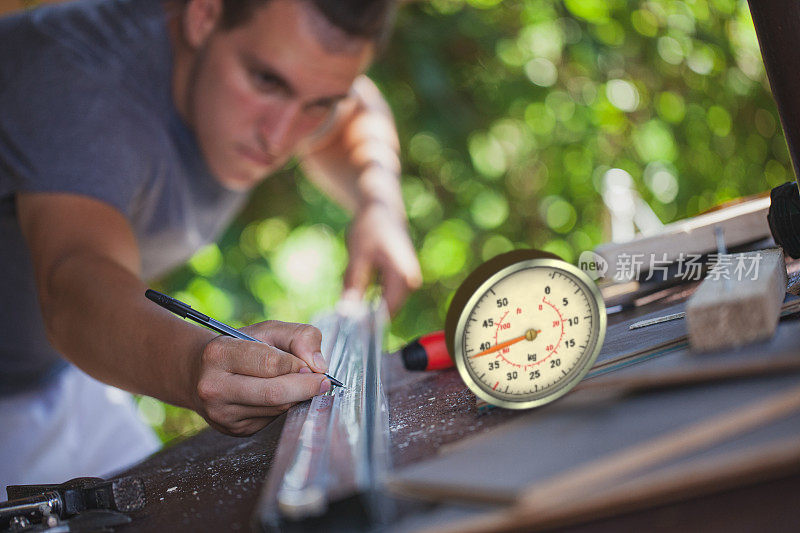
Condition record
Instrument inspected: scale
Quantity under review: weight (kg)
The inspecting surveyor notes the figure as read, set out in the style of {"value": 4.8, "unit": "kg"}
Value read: {"value": 39, "unit": "kg"}
